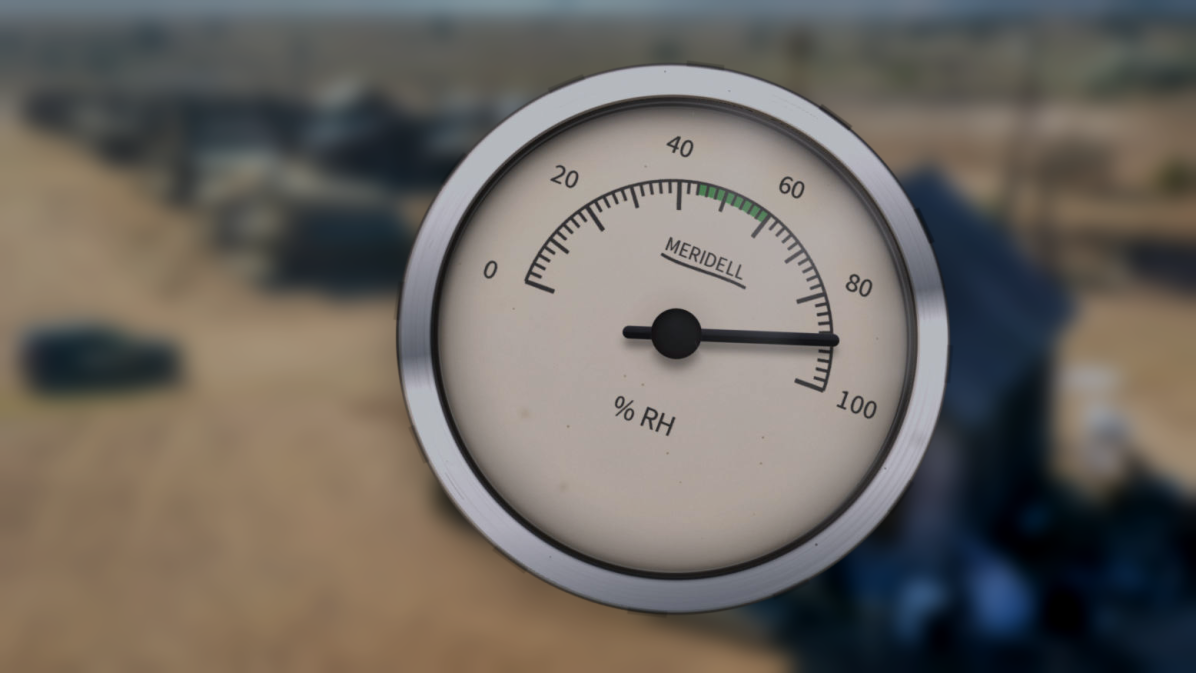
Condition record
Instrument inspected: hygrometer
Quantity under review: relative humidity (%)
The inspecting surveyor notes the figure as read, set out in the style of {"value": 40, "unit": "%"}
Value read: {"value": 90, "unit": "%"}
